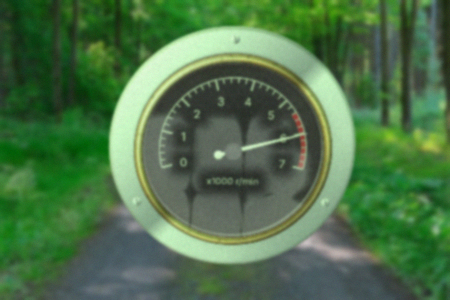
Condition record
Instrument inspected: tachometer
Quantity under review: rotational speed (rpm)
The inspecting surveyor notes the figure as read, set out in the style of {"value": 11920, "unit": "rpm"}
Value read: {"value": 6000, "unit": "rpm"}
